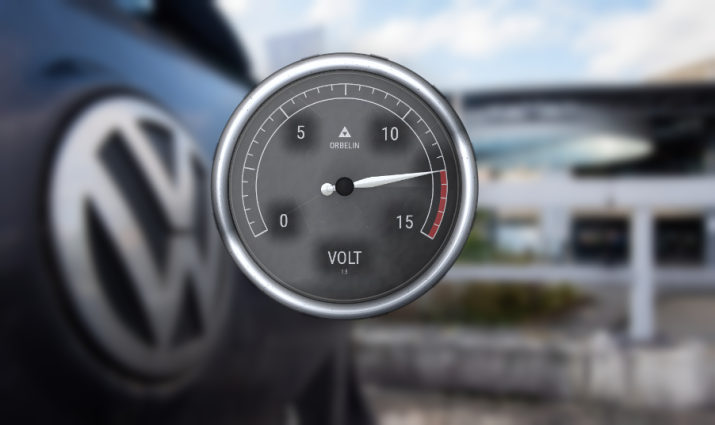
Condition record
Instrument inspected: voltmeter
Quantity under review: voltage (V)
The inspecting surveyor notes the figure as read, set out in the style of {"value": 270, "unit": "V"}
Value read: {"value": 12.5, "unit": "V"}
